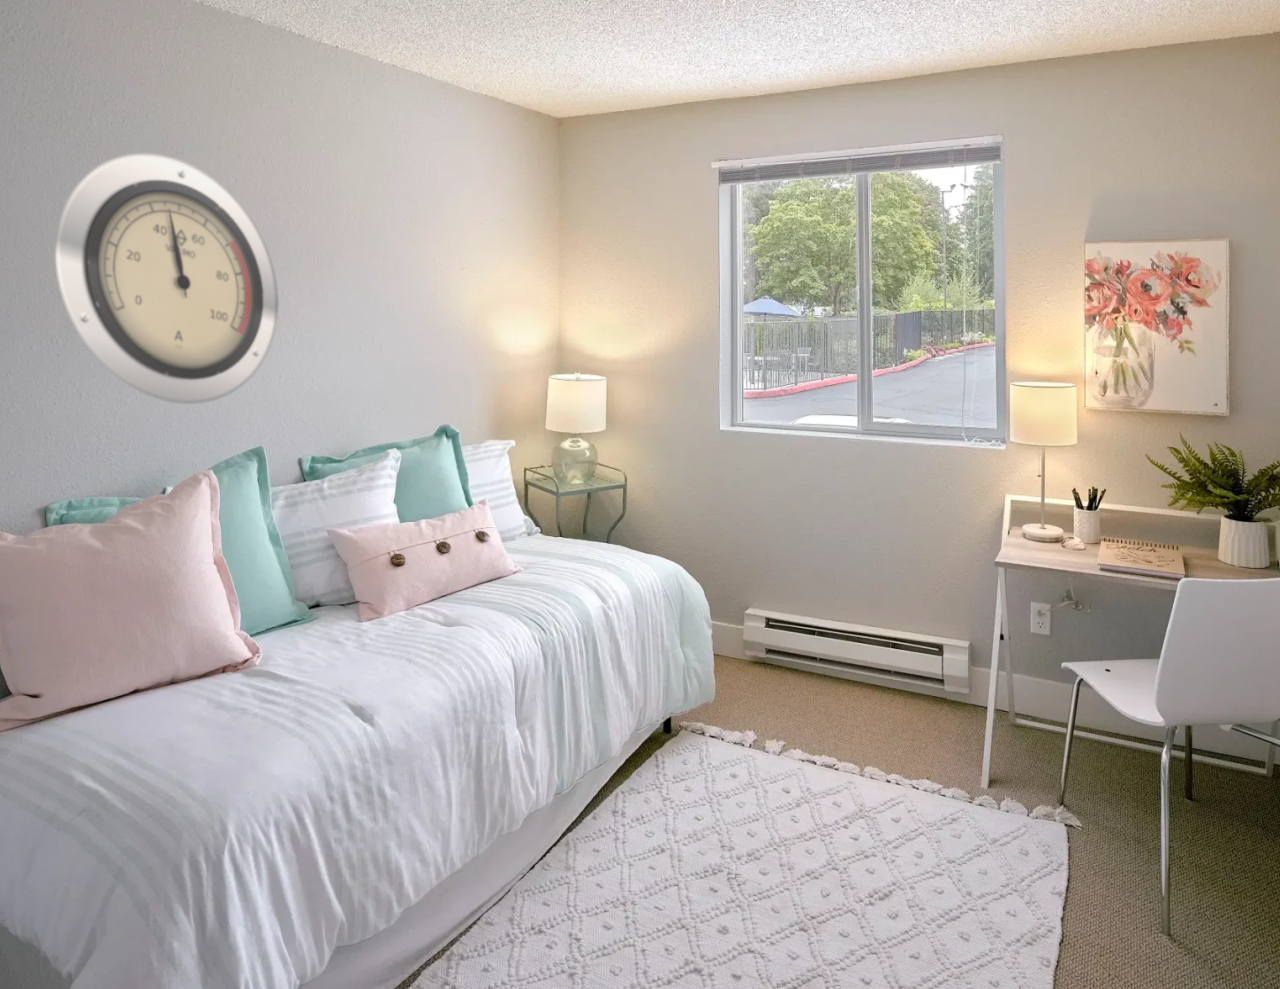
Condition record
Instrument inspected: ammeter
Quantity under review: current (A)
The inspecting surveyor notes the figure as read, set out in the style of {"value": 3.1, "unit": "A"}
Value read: {"value": 45, "unit": "A"}
